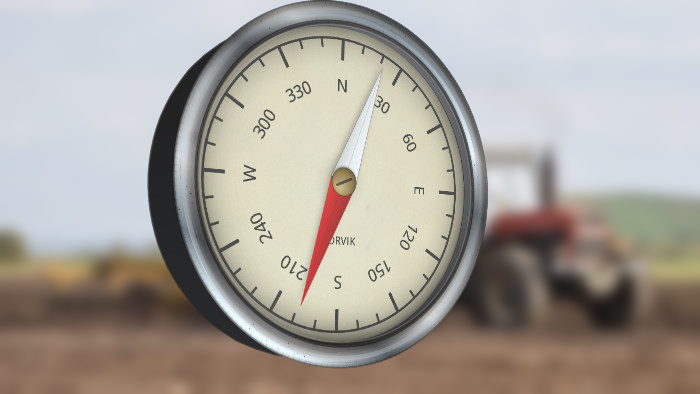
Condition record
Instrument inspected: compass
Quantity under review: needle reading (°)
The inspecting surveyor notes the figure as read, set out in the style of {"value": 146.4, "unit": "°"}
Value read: {"value": 200, "unit": "°"}
